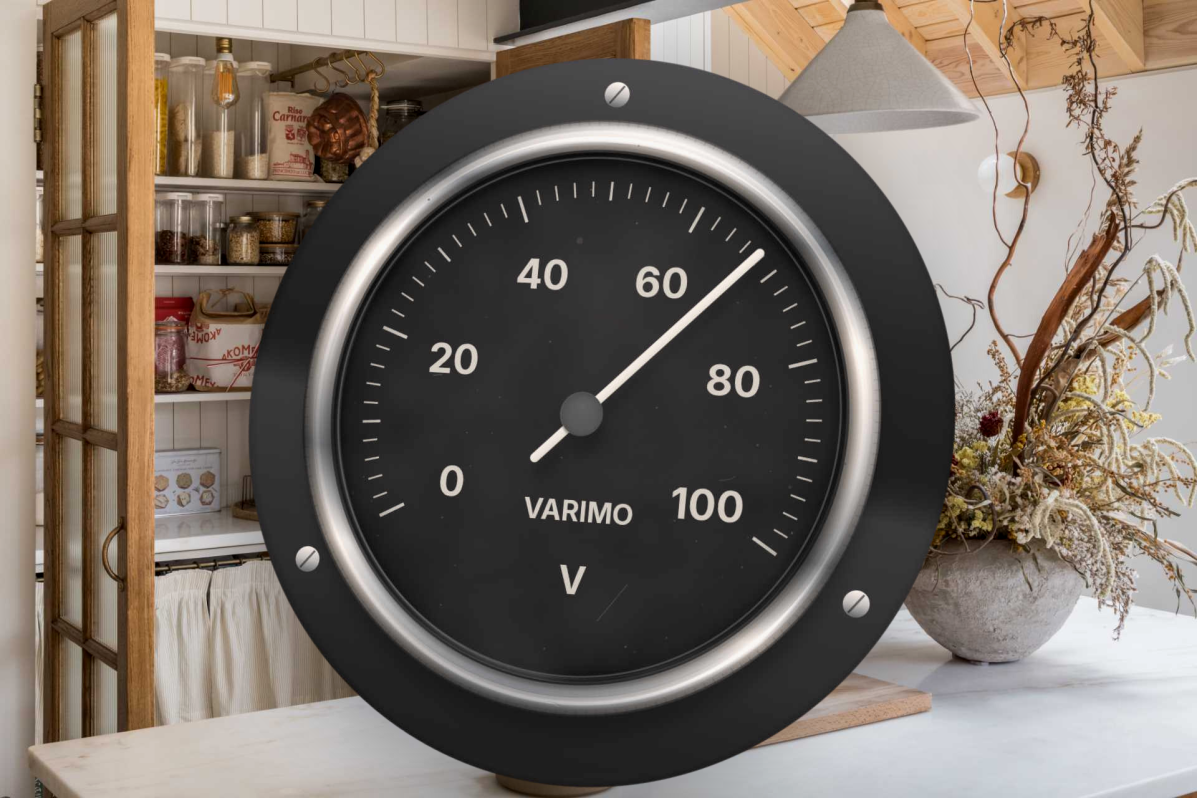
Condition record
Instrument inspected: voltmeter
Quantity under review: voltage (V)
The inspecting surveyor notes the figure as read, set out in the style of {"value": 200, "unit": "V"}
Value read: {"value": 68, "unit": "V"}
